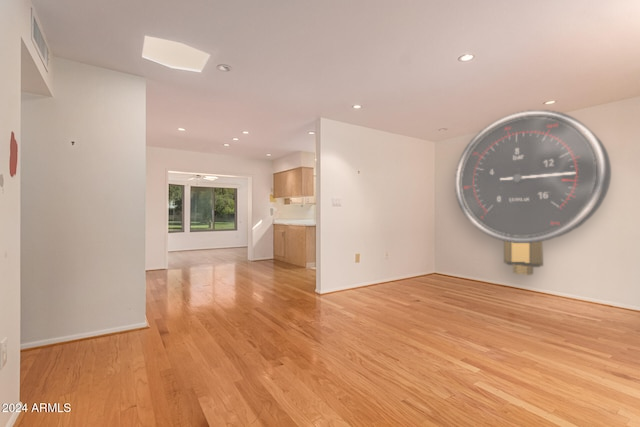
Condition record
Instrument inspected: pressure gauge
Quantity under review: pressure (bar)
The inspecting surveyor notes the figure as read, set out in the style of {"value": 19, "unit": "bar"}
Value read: {"value": 13.5, "unit": "bar"}
